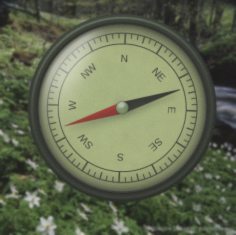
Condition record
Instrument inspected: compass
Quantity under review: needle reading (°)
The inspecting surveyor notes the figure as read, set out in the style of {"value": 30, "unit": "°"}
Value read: {"value": 250, "unit": "°"}
